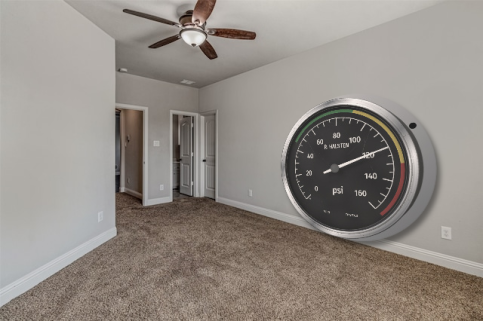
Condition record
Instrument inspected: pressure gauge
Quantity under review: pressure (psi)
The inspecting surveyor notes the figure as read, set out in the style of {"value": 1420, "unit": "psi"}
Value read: {"value": 120, "unit": "psi"}
